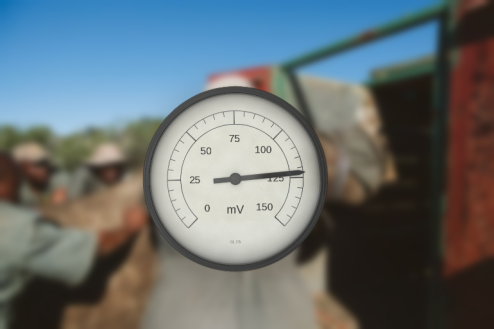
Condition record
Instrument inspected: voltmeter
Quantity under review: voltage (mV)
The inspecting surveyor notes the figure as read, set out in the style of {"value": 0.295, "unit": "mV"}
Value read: {"value": 122.5, "unit": "mV"}
